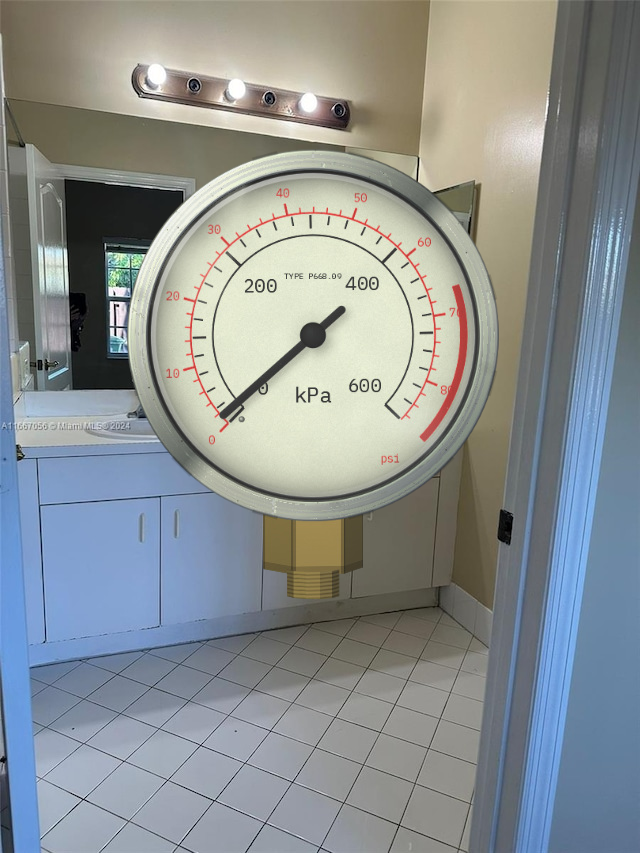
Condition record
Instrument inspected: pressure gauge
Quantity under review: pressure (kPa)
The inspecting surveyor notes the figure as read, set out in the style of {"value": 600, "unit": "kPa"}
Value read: {"value": 10, "unit": "kPa"}
